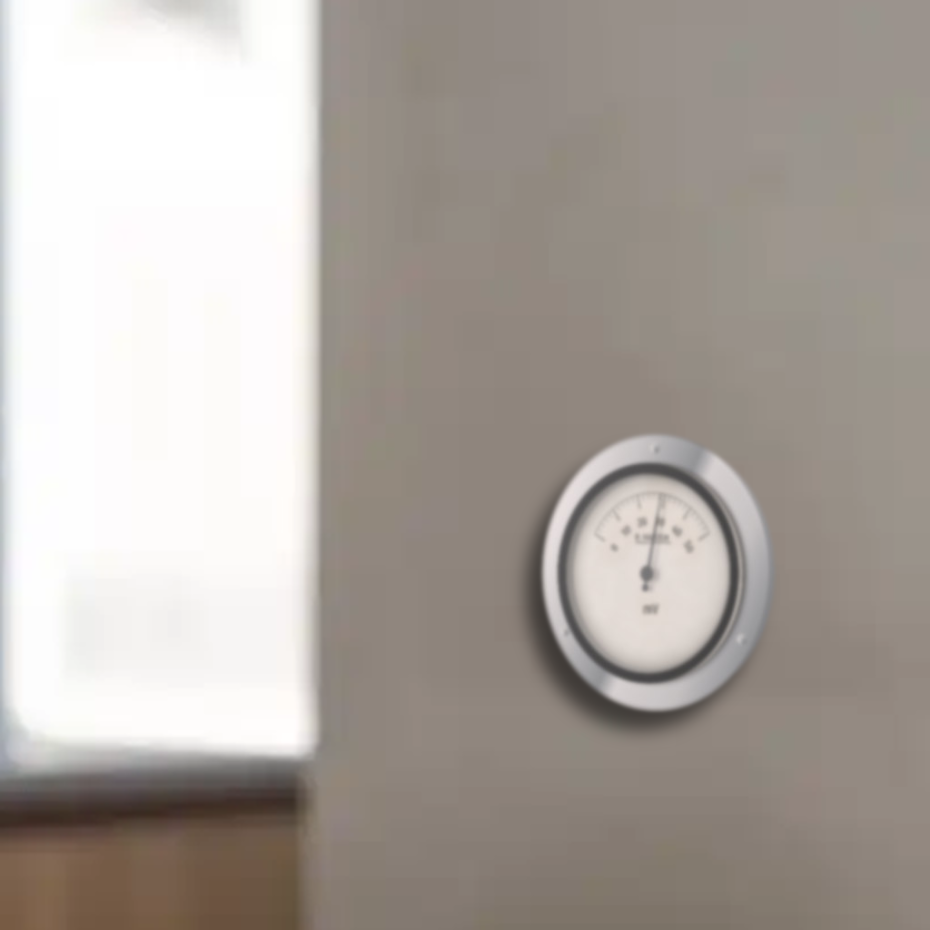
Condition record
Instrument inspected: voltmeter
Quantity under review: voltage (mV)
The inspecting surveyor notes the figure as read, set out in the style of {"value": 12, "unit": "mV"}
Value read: {"value": 30, "unit": "mV"}
